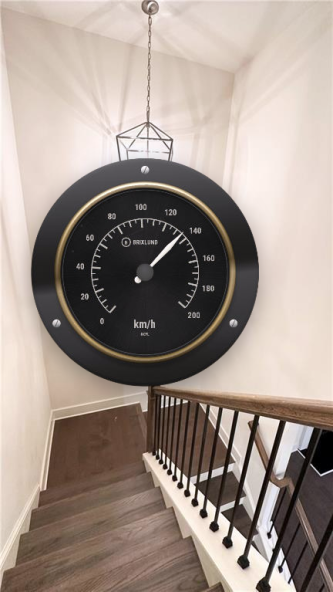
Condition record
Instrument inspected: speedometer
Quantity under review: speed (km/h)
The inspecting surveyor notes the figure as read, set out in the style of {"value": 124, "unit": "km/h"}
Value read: {"value": 135, "unit": "km/h"}
